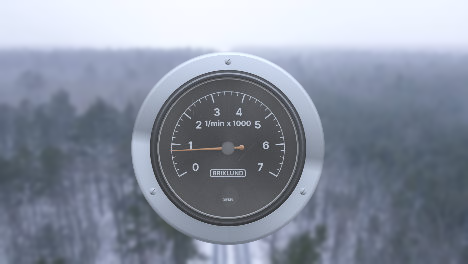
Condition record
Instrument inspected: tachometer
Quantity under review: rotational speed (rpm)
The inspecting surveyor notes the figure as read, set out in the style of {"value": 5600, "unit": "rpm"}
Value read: {"value": 800, "unit": "rpm"}
